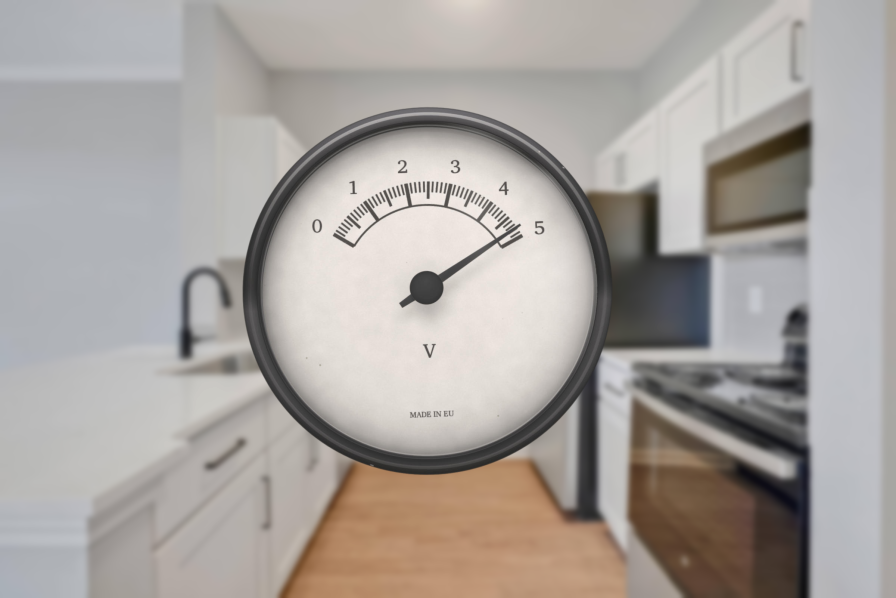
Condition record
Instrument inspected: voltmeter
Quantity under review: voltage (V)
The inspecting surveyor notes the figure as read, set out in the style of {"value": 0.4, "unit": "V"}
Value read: {"value": 4.8, "unit": "V"}
